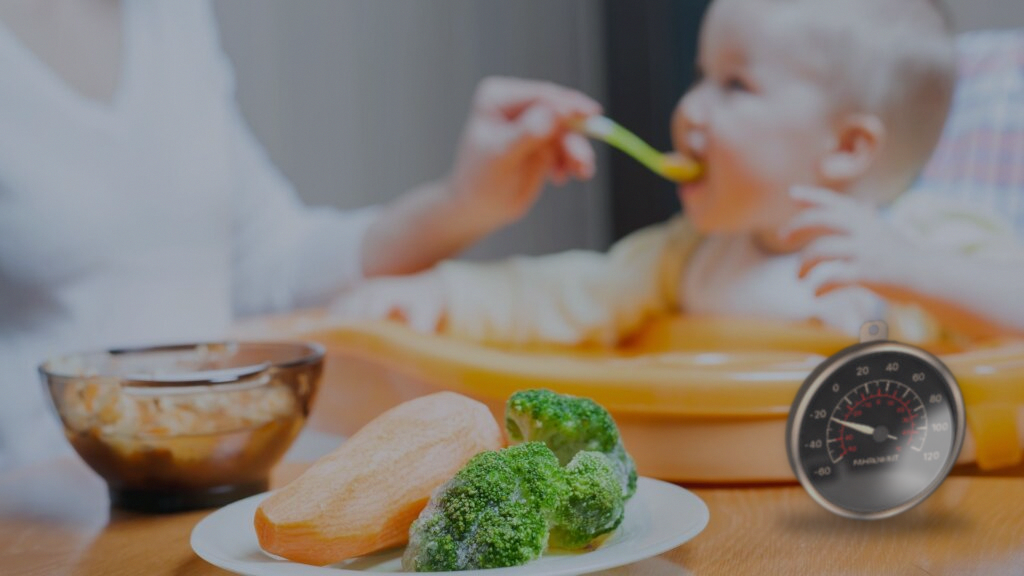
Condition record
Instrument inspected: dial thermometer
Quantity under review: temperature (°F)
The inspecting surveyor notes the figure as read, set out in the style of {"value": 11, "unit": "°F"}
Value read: {"value": -20, "unit": "°F"}
